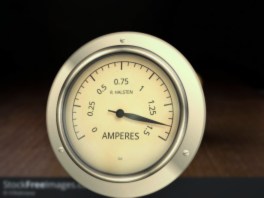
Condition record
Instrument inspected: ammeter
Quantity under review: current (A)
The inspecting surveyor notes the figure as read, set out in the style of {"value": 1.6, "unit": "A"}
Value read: {"value": 1.4, "unit": "A"}
